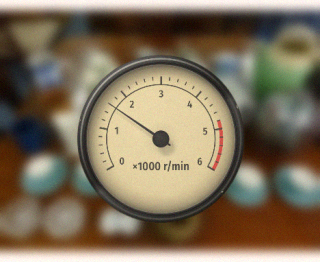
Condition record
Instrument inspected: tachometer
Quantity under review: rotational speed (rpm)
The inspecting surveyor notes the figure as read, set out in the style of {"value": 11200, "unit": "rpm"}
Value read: {"value": 1600, "unit": "rpm"}
